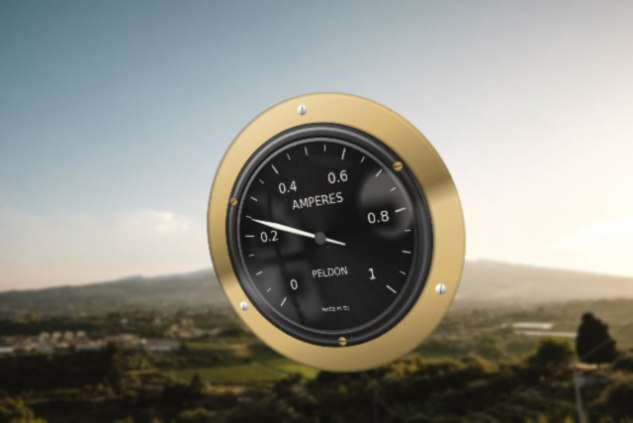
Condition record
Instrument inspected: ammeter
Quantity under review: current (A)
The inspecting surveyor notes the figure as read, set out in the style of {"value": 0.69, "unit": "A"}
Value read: {"value": 0.25, "unit": "A"}
